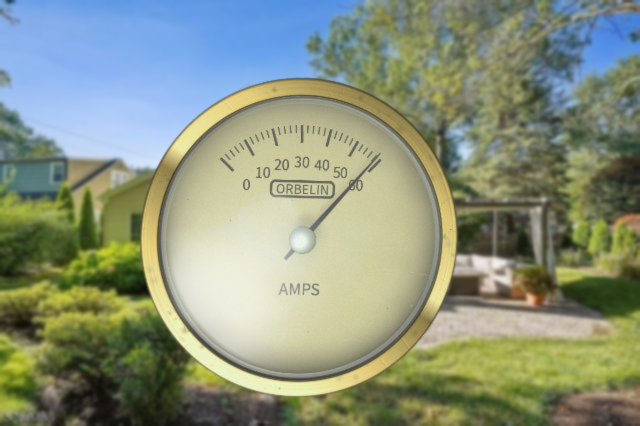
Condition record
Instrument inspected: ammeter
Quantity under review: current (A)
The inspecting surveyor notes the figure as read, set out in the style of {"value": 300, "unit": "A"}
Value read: {"value": 58, "unit": "A"}
